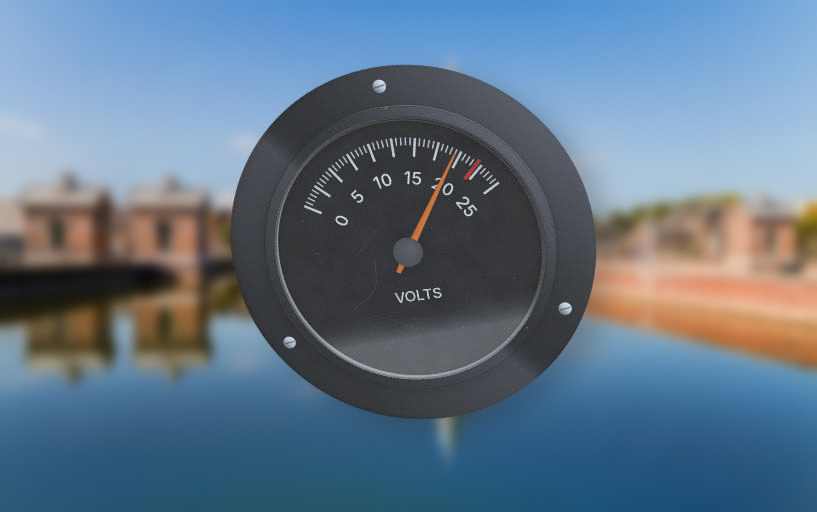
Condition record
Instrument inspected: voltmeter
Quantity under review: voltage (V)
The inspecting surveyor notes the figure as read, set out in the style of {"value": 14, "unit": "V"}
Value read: {"value": 19.5, "unit": "V"}
